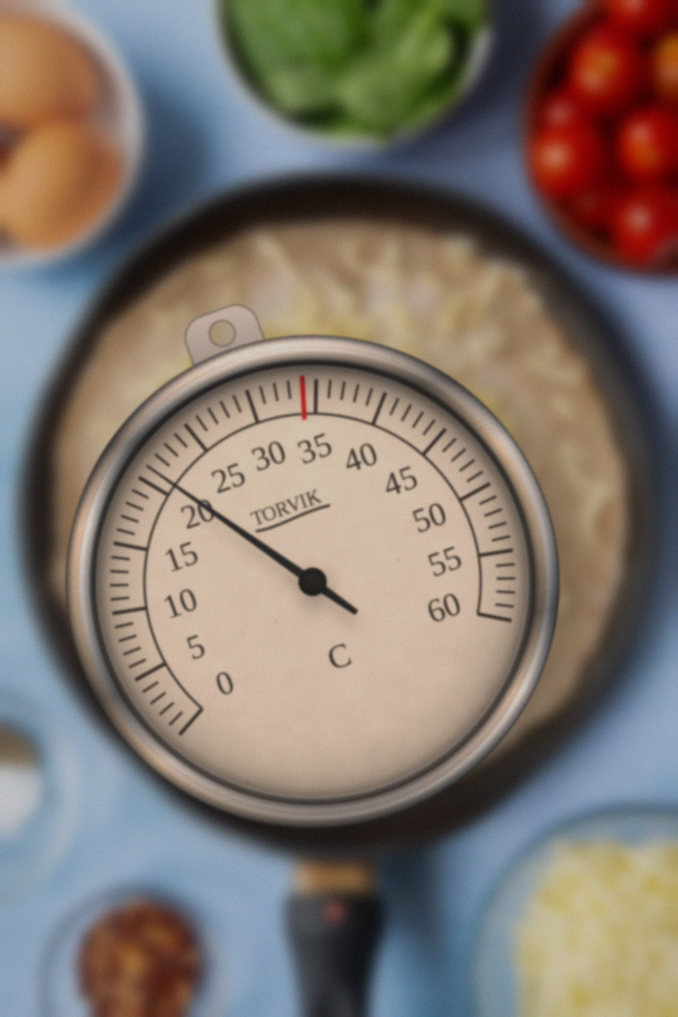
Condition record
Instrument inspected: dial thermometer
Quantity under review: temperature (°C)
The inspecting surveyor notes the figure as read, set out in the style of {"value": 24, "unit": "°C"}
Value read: {"value": 21, "unit": "°C"}
